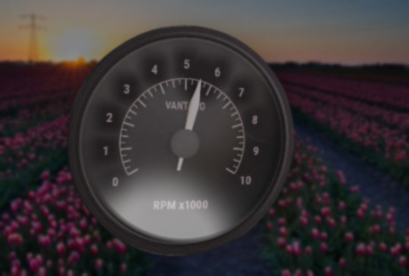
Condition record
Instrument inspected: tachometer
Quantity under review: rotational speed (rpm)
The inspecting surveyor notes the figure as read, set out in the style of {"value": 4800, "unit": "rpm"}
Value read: {"value": 5500, "unit": "rpm"}
